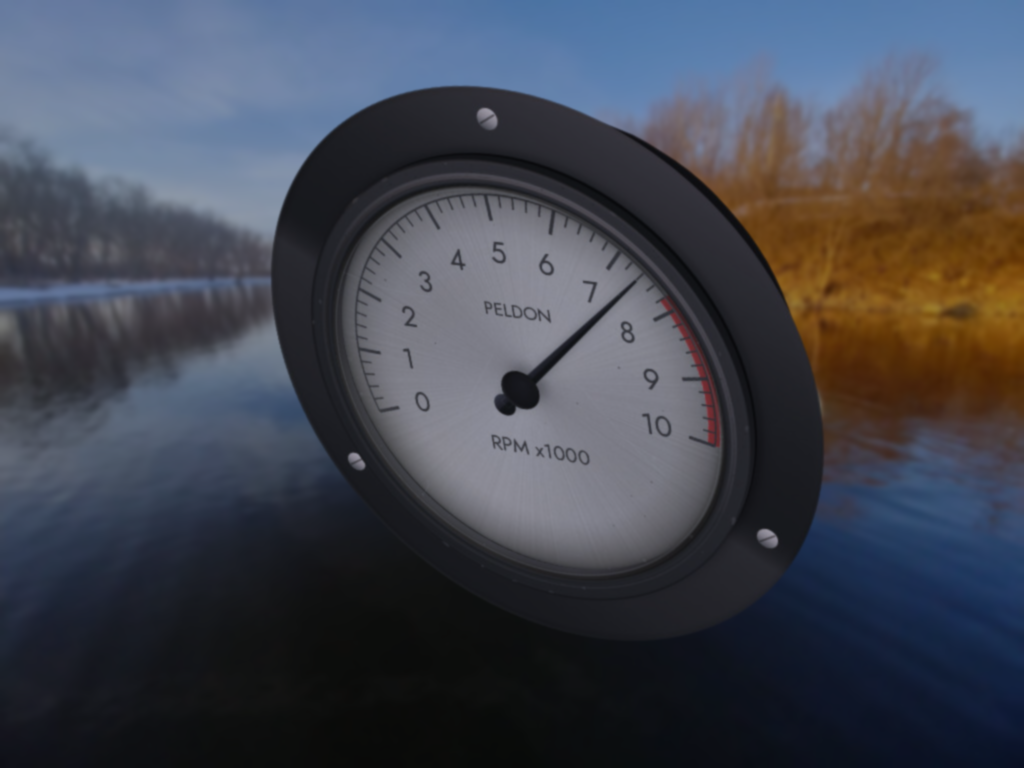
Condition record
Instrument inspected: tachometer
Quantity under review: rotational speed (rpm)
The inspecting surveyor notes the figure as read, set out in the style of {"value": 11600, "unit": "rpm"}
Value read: {"value": 7400, "unit": "rpm"}
